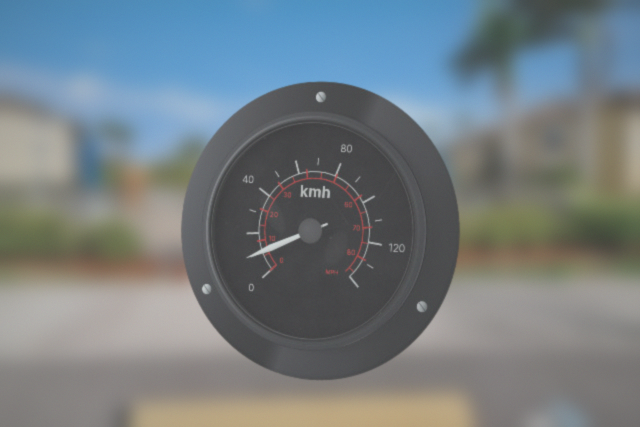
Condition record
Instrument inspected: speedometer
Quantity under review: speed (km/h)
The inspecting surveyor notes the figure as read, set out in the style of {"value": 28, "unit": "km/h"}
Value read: {"value": 10, "unit": "km/h"}
